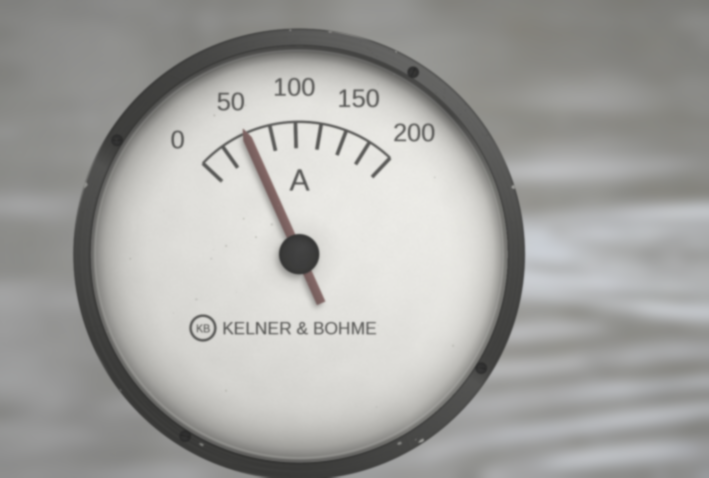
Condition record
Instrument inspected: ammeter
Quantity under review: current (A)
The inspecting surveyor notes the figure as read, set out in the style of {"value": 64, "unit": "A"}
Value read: {"value": 50, "unit": "A"}
